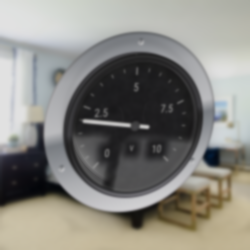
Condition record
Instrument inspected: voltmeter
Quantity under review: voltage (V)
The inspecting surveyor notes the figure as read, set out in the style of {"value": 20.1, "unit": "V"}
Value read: {"value": 2, "unit": "V"}
